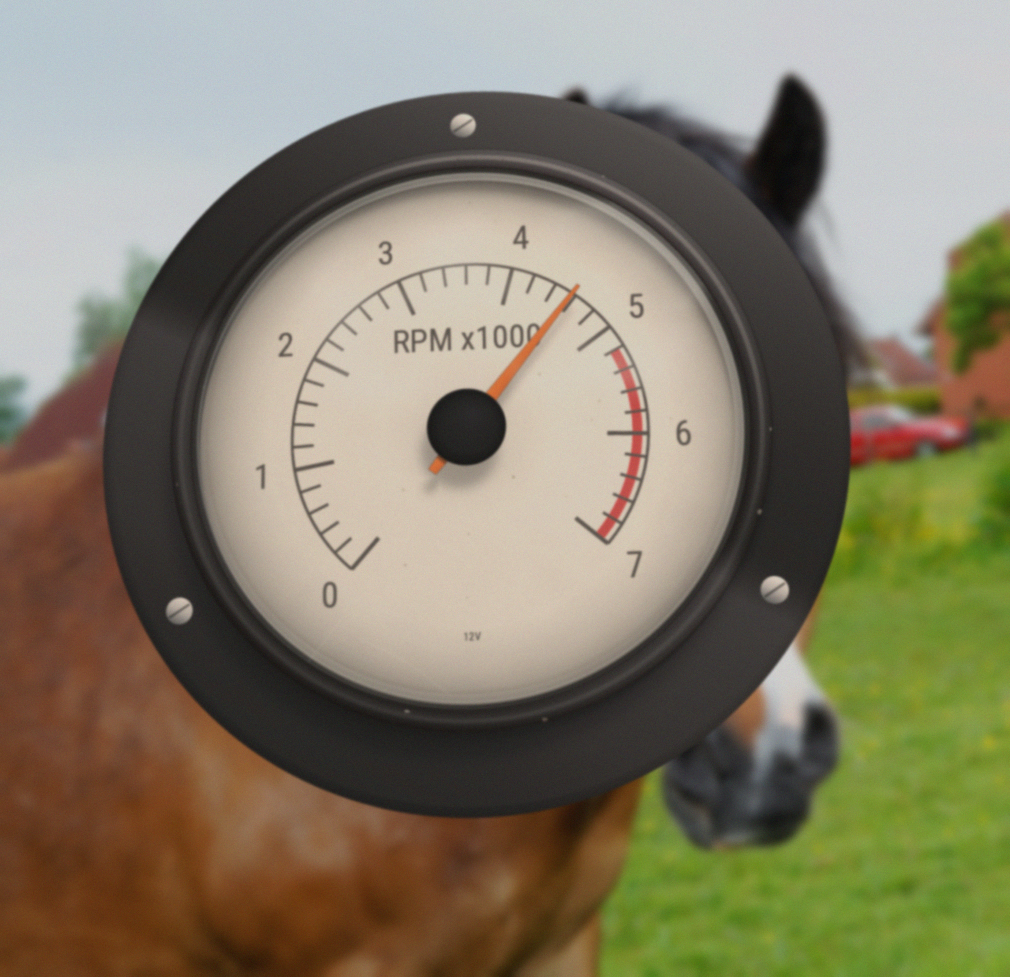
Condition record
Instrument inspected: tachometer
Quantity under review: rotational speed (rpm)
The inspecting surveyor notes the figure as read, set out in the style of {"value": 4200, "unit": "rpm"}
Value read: {"value": 4600, "unit": "rpm"}
